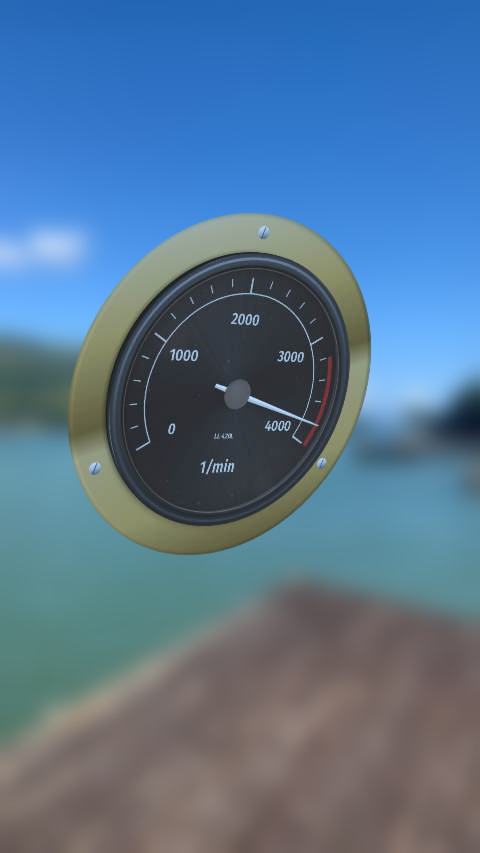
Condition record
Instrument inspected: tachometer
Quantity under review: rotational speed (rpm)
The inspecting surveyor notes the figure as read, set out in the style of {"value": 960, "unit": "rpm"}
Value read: {"value": 3800, "unit": "rpm"}
